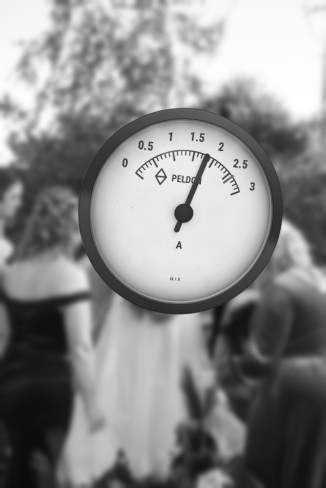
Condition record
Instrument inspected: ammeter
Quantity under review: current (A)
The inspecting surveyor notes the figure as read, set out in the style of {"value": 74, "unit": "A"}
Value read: {"value": 1.8, "unit": "A"}
